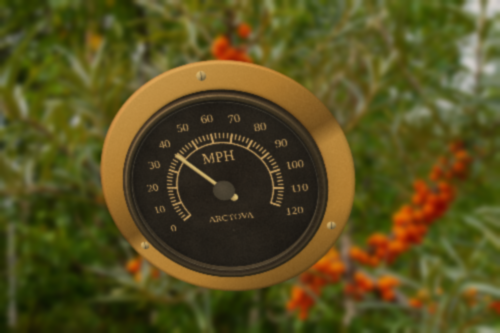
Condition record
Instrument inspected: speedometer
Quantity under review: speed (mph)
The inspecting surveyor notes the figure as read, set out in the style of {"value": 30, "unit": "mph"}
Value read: {"value": 40, "unit": "mph"}
